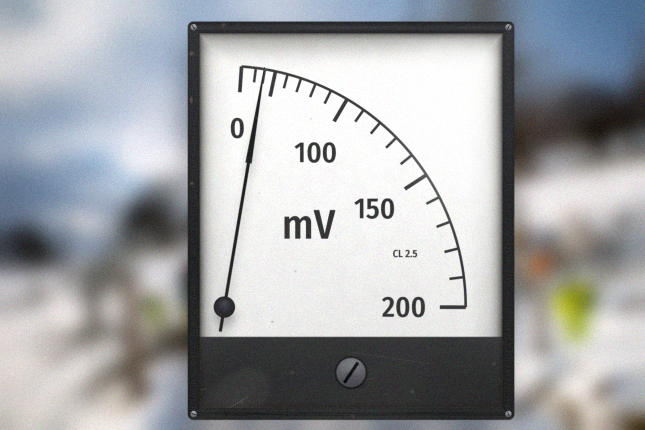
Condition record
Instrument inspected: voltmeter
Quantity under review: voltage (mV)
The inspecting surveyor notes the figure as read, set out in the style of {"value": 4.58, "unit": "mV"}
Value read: {"value": 40, "unit": "mV"}
